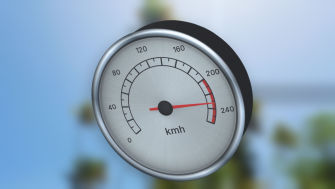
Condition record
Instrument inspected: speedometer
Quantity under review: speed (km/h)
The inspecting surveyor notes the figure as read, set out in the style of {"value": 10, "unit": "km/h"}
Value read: {"value": 230, "unit": "km/h"}
